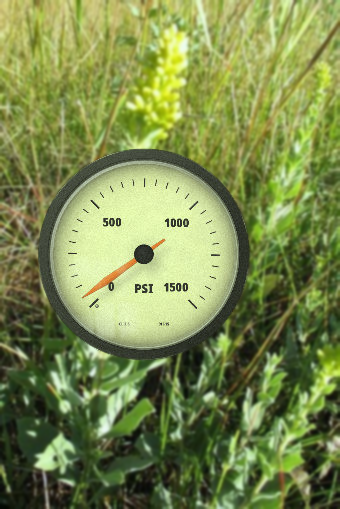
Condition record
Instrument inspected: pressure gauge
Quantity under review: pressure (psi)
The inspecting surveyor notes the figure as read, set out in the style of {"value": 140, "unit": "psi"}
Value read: {"value": 50, "unit": "psi"}
